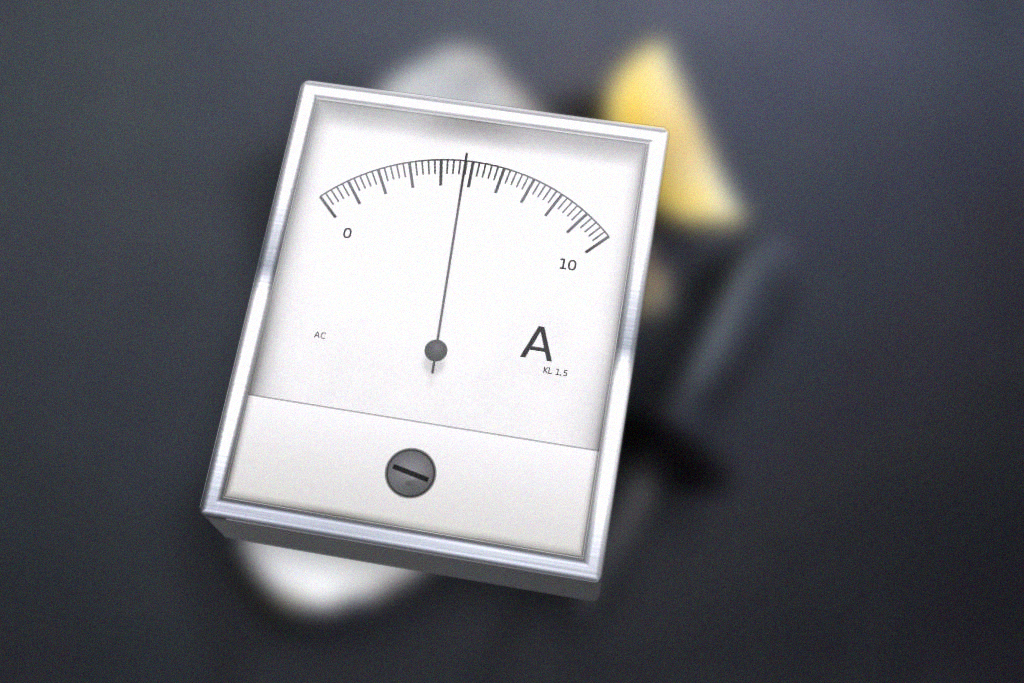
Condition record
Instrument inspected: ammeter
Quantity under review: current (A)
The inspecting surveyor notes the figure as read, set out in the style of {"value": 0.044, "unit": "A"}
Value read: {"value": 4.8, "unit": "A"}
